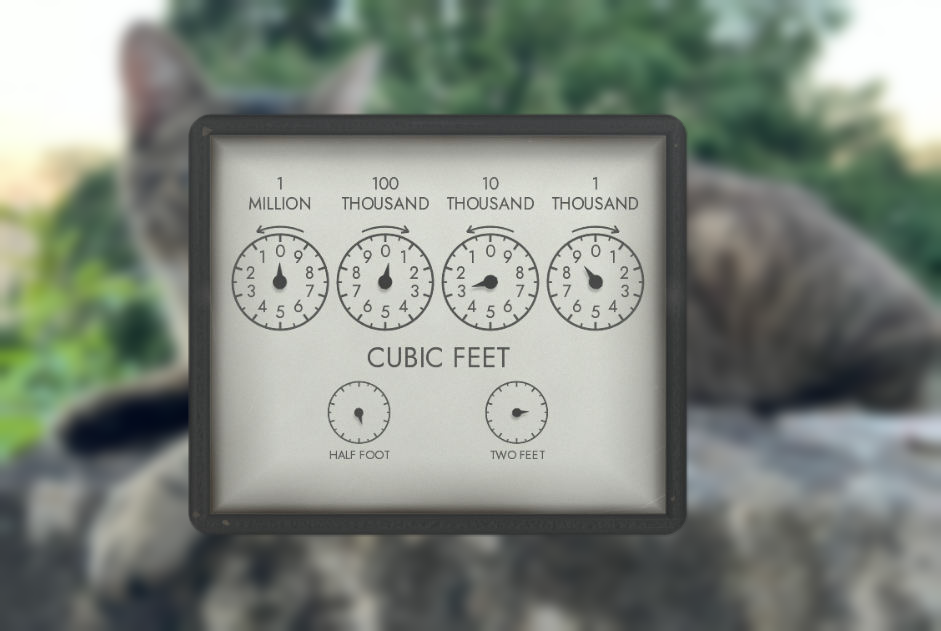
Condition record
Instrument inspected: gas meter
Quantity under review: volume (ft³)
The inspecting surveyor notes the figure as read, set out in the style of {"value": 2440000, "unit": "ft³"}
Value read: {"value": 2900, "unit": "ft³"}
